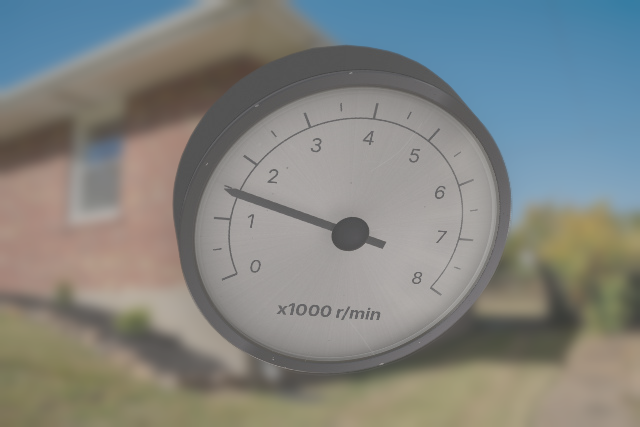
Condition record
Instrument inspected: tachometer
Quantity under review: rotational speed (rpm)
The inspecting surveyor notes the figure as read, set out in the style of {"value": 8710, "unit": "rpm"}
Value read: {"value": 1500, "unit": "rpm"}
